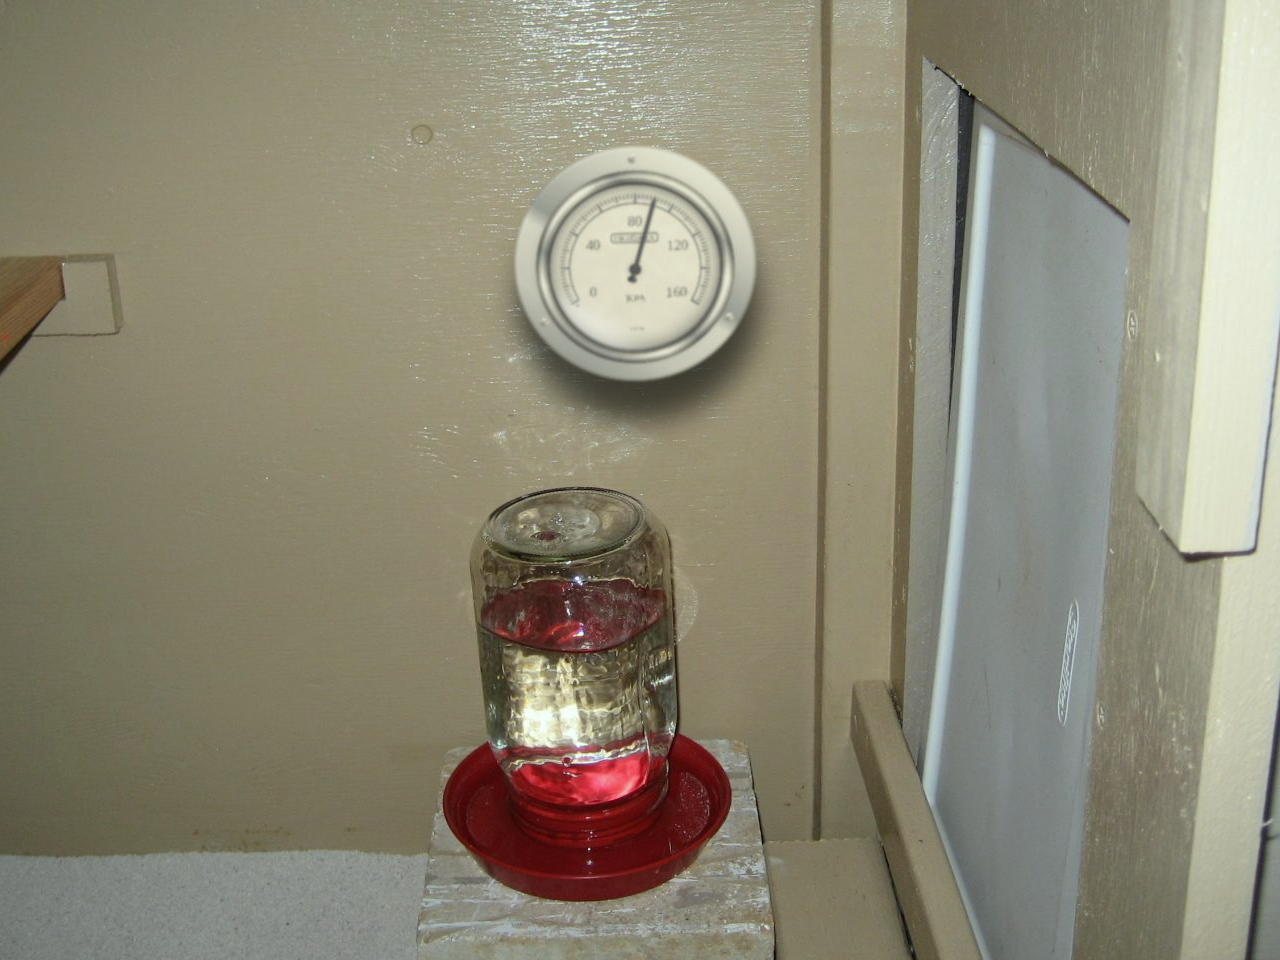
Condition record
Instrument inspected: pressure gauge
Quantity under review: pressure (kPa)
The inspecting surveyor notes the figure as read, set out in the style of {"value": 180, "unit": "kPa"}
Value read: {"value": 90, "unit": "kPa"}
